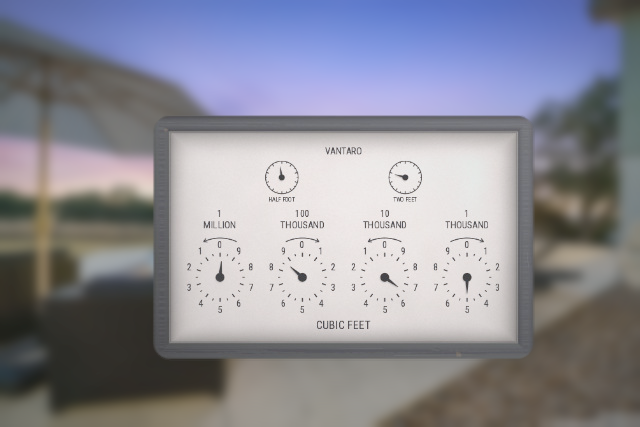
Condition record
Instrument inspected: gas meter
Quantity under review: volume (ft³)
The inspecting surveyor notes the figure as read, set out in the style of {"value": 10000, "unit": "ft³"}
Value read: {"value": 986500, "unit": "ft³"}
